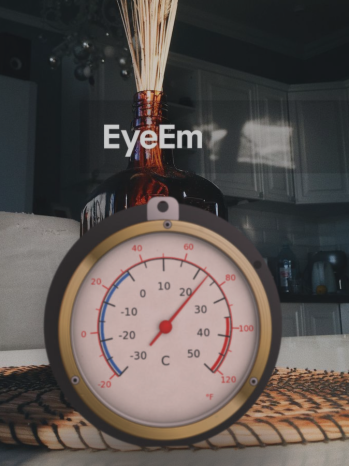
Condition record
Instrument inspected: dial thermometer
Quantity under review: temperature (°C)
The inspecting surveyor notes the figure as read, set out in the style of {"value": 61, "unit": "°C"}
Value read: {"value": 22.5, "unit": "°C"}
